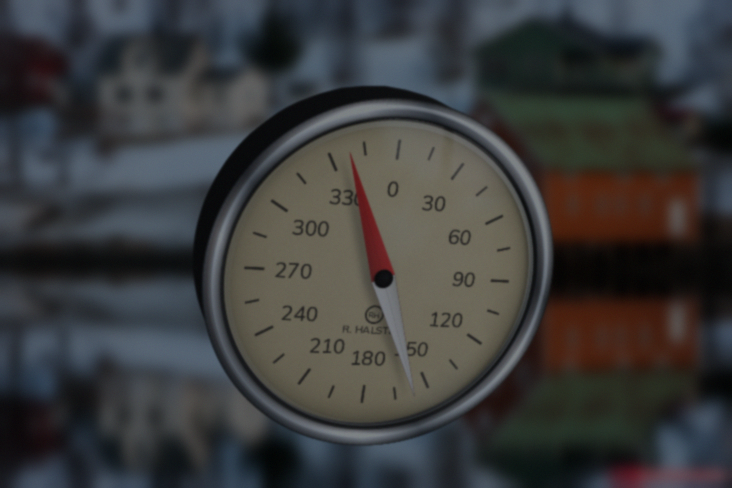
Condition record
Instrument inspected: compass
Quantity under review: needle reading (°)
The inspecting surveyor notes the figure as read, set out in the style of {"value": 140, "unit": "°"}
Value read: {"value": 337.5, "unit": "°"}
